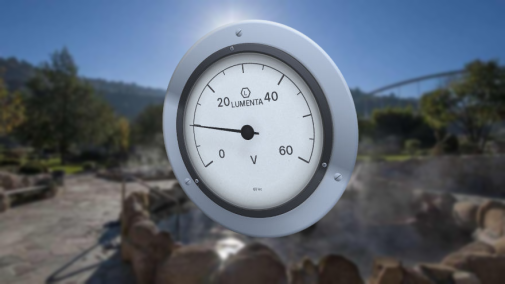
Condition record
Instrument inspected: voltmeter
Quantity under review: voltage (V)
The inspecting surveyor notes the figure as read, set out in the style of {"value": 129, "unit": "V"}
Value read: {"value": 10, "unit": "V"}
